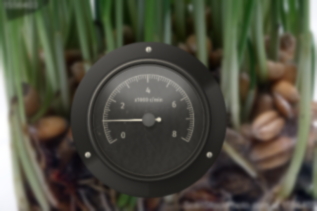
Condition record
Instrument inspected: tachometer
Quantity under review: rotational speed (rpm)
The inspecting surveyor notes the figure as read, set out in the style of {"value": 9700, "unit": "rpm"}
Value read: {"value": 1000, "unit": "rpm"}
